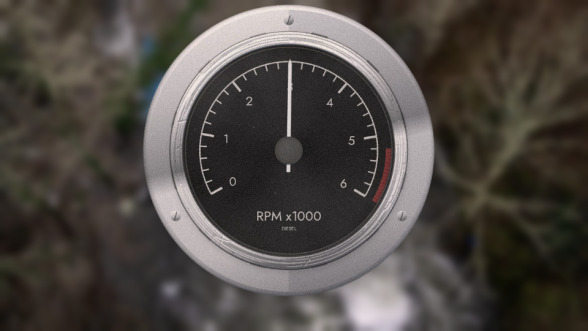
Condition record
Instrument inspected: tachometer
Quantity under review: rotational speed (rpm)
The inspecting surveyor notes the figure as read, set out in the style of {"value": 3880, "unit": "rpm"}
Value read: {"value": 3000, "unit": "rpm"}
